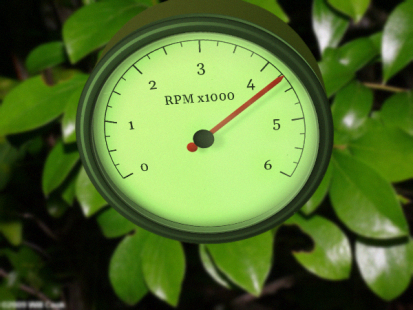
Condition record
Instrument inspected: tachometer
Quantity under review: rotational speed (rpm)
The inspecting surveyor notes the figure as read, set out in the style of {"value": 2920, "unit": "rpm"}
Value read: {"value": 4250, "unit": "rpm"}
